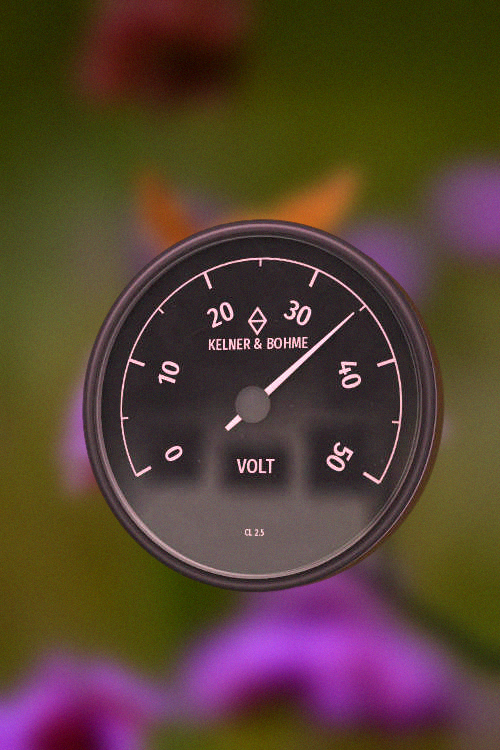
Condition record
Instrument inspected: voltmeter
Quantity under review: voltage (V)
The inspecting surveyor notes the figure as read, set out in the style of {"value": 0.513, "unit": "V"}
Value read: {"value": 35, "unit": "V"}
